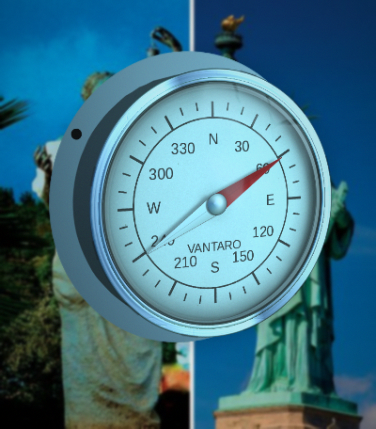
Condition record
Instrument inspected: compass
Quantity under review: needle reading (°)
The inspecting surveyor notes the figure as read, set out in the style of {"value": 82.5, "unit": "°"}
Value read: {"value": 60, "unit": "°"}
